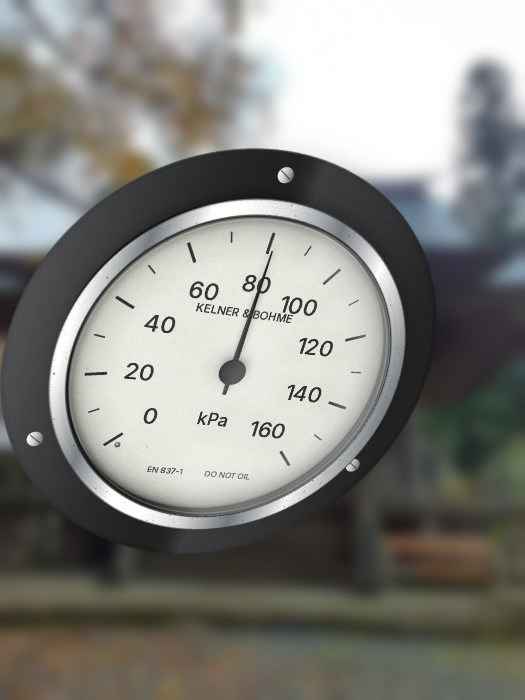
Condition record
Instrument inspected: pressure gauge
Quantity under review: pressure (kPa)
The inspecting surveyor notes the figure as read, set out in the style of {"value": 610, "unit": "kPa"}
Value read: {"value": 80, "unit": "kPa"}
